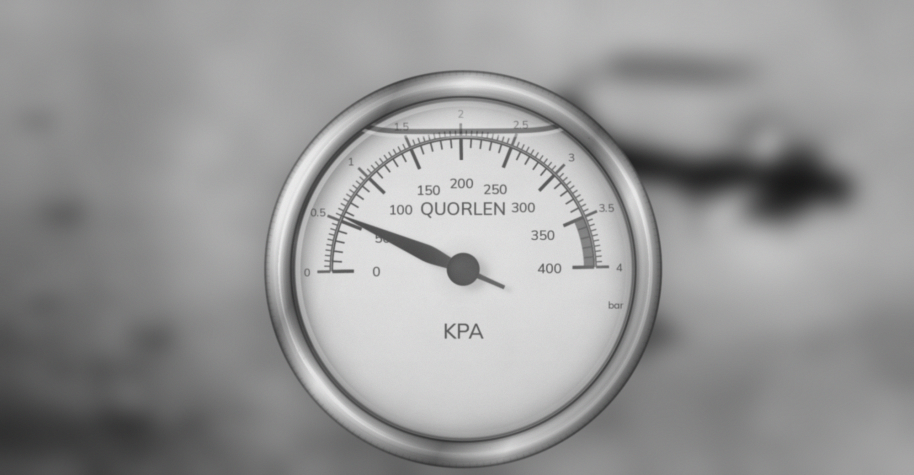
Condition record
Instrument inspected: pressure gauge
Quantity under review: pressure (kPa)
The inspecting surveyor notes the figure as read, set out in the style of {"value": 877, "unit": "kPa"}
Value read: {"value": 55, "unit": "kPa"}
